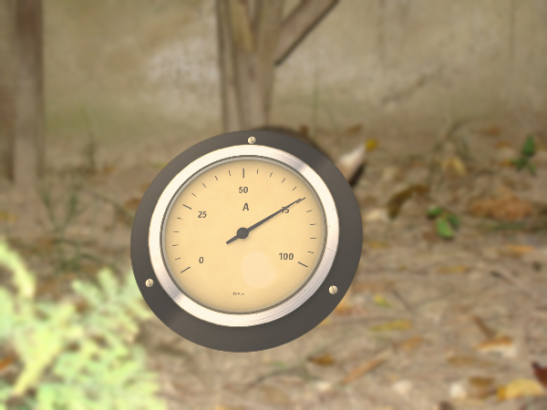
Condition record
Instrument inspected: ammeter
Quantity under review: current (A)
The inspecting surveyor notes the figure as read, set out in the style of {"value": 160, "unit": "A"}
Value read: {"value": 75, "unit": "A"}
